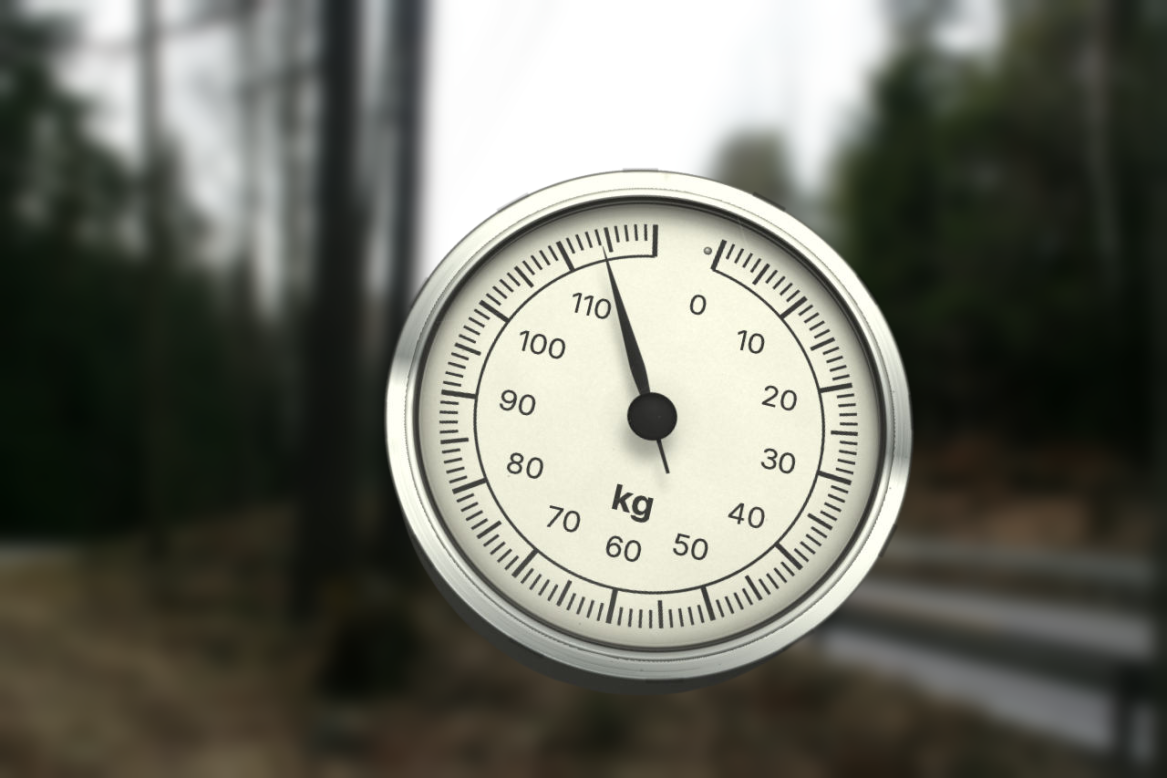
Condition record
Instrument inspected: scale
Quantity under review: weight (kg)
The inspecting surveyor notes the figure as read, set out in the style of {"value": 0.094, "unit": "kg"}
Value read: {"value": 114, "unit": "kg"}
